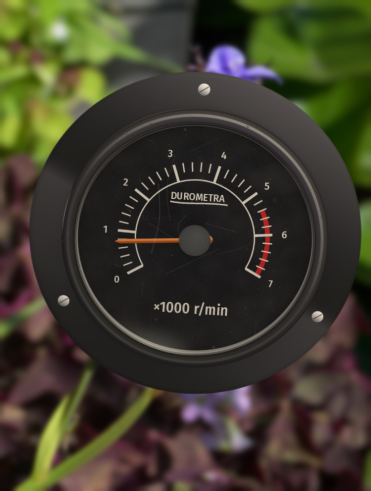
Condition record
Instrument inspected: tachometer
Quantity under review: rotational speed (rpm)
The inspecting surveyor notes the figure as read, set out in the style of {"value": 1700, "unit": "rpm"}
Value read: {"value": 800, "unit": "rpm"}
